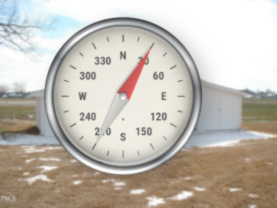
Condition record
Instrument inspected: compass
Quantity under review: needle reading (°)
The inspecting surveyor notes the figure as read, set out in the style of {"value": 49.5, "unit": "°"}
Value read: {"value": 30, "unit": "°"}
